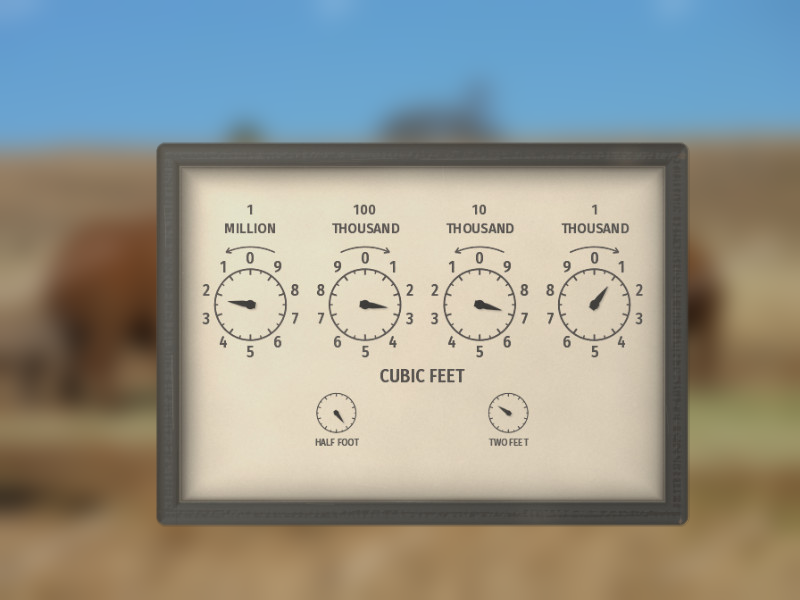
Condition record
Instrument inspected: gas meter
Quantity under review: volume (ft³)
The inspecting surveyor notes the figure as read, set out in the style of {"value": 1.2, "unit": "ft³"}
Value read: {"value": 227100, "unit": "ft³"}
